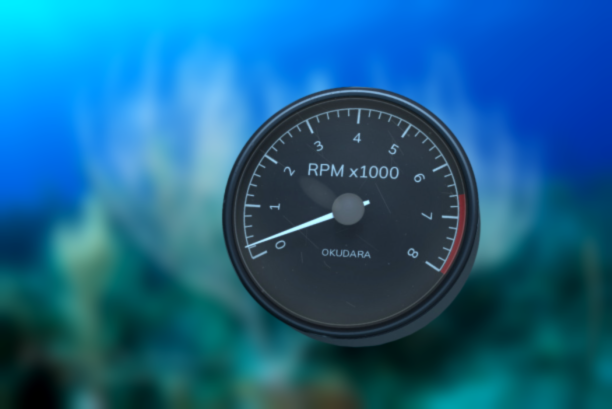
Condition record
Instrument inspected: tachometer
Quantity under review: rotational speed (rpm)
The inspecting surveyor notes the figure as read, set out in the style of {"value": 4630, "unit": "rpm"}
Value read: {"value": 200, "unit": "rpm"}
